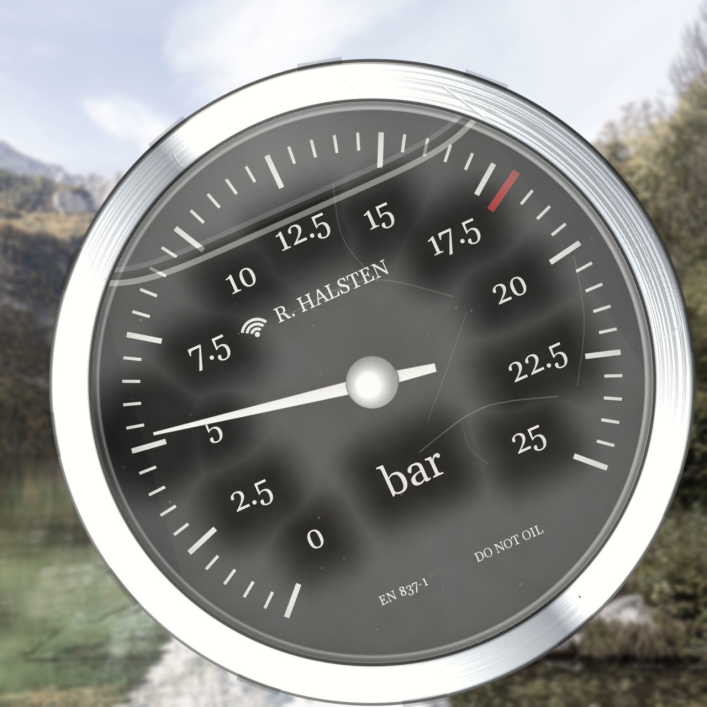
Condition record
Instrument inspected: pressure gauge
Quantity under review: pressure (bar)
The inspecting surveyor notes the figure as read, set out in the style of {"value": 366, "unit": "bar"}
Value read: {"value": 5.25, "unit": "bar"}
